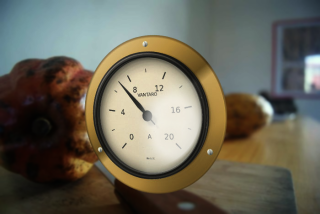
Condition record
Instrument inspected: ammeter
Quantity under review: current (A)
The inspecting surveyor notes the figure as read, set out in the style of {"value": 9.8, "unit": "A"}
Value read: {"value": 7, "unit": "A"}
